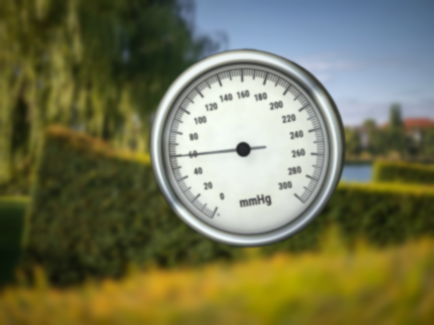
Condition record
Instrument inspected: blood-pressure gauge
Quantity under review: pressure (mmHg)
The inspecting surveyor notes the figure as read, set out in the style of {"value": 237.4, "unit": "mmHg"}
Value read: {"value": 60, "unit": "mmHg"}
